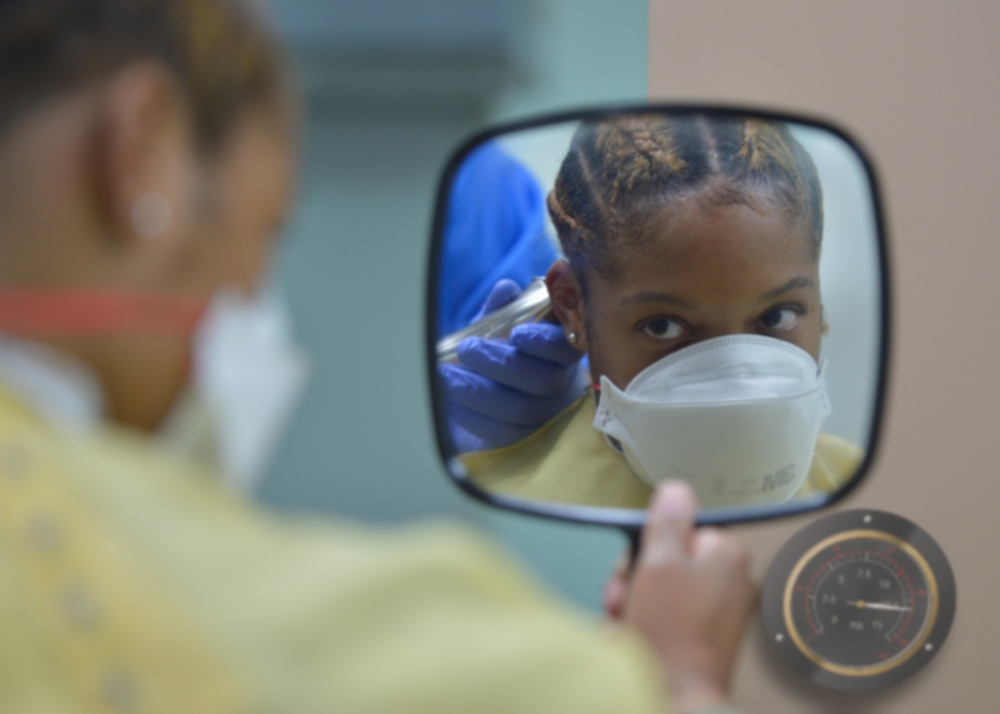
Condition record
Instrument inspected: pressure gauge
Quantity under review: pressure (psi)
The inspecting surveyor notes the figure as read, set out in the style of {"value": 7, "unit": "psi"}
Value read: {"value": 12.5, "unit": "psi"}
